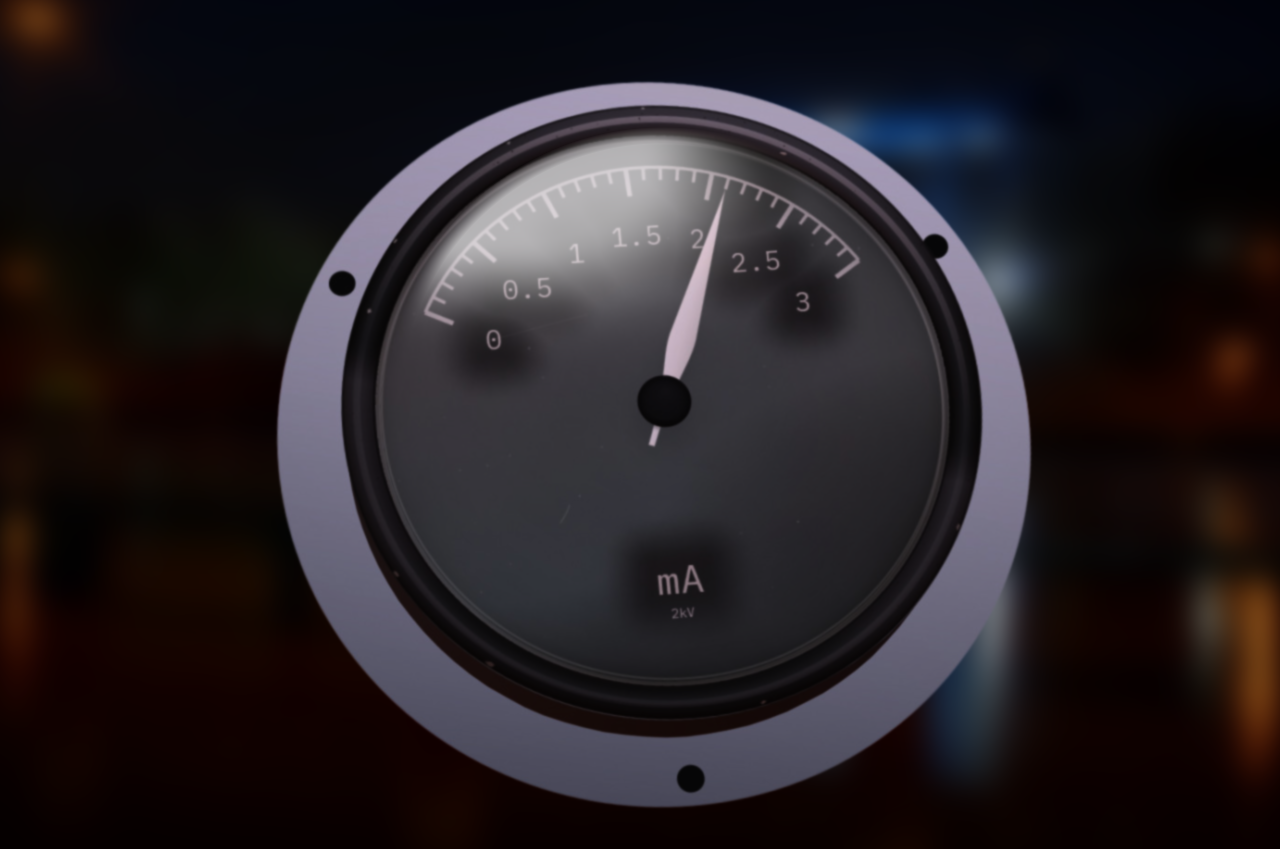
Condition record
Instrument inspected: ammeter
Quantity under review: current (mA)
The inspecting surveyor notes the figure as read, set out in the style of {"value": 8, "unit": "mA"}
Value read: {"value": 2.1, "unit": "mA"}
